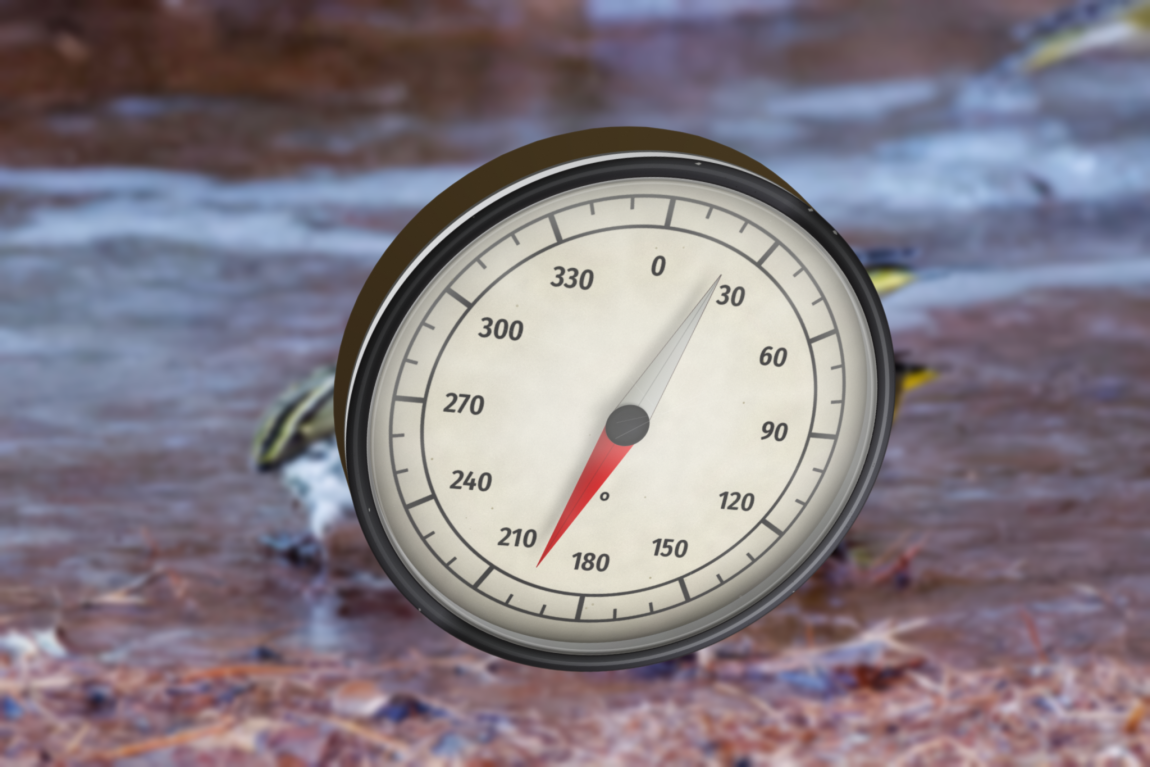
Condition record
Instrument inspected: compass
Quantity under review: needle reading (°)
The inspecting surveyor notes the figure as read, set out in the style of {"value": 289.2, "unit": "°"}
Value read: {"value": 200, "unit": "°"}
